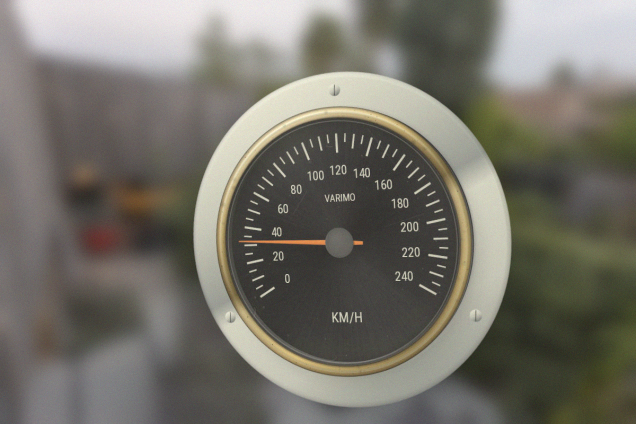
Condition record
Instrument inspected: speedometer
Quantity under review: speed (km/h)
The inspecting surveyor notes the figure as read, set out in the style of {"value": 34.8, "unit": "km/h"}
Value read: {"value": 32.5, "unit": "km/h"}
